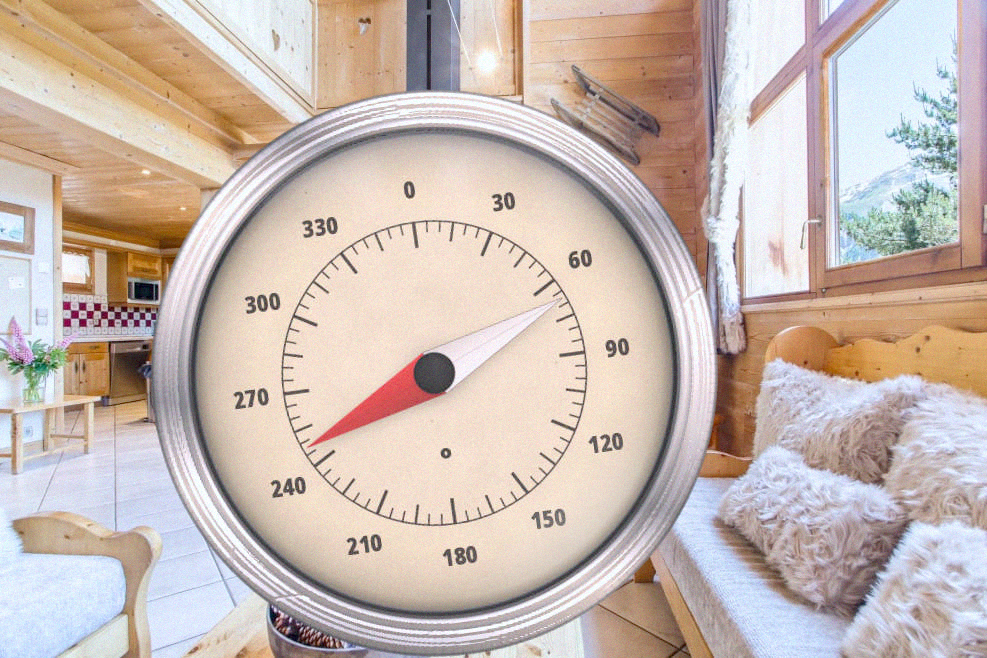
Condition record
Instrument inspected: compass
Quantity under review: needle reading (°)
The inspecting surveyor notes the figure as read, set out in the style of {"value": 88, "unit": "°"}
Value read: {"value": 247.5, "unit": "°"}
